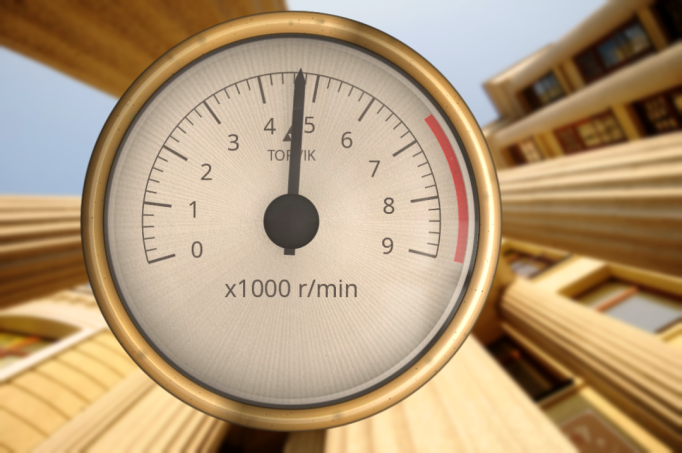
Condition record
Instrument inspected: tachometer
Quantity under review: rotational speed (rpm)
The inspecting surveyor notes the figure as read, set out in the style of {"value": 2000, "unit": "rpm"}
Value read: {"value": 4700, "unit": "rpm"}
